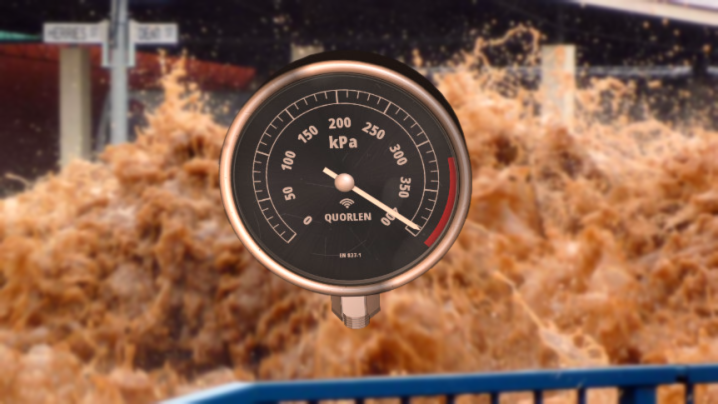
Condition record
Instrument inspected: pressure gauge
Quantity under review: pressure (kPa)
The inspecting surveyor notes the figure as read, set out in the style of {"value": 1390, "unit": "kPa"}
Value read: {"value": 390, "unit": "kPa"}
